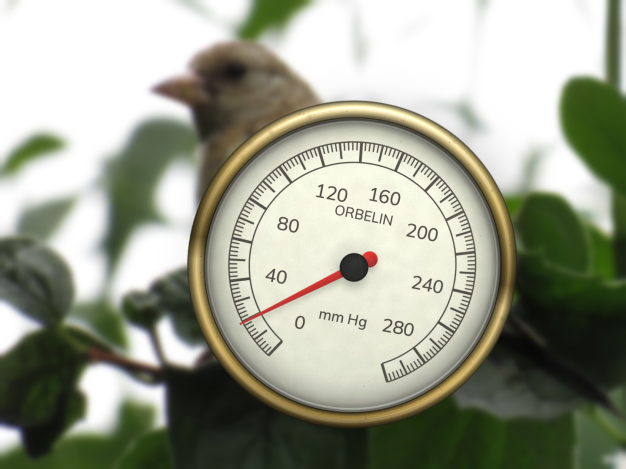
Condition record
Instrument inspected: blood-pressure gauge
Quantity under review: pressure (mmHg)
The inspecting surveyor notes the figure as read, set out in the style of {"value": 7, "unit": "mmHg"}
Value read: {"value": 20, "unit": "mmHg"}
